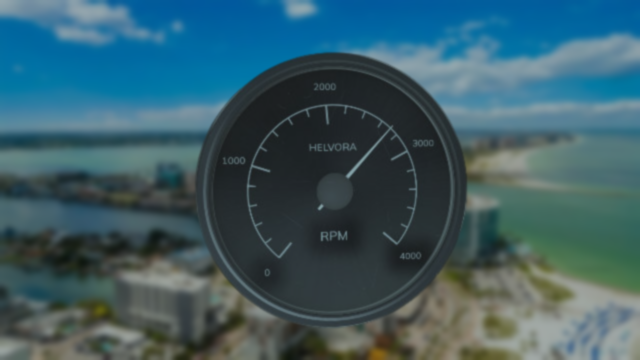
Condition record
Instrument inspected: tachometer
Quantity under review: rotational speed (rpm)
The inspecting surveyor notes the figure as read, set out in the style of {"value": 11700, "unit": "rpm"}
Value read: {"value": 2700, "unit": "rpm"}
